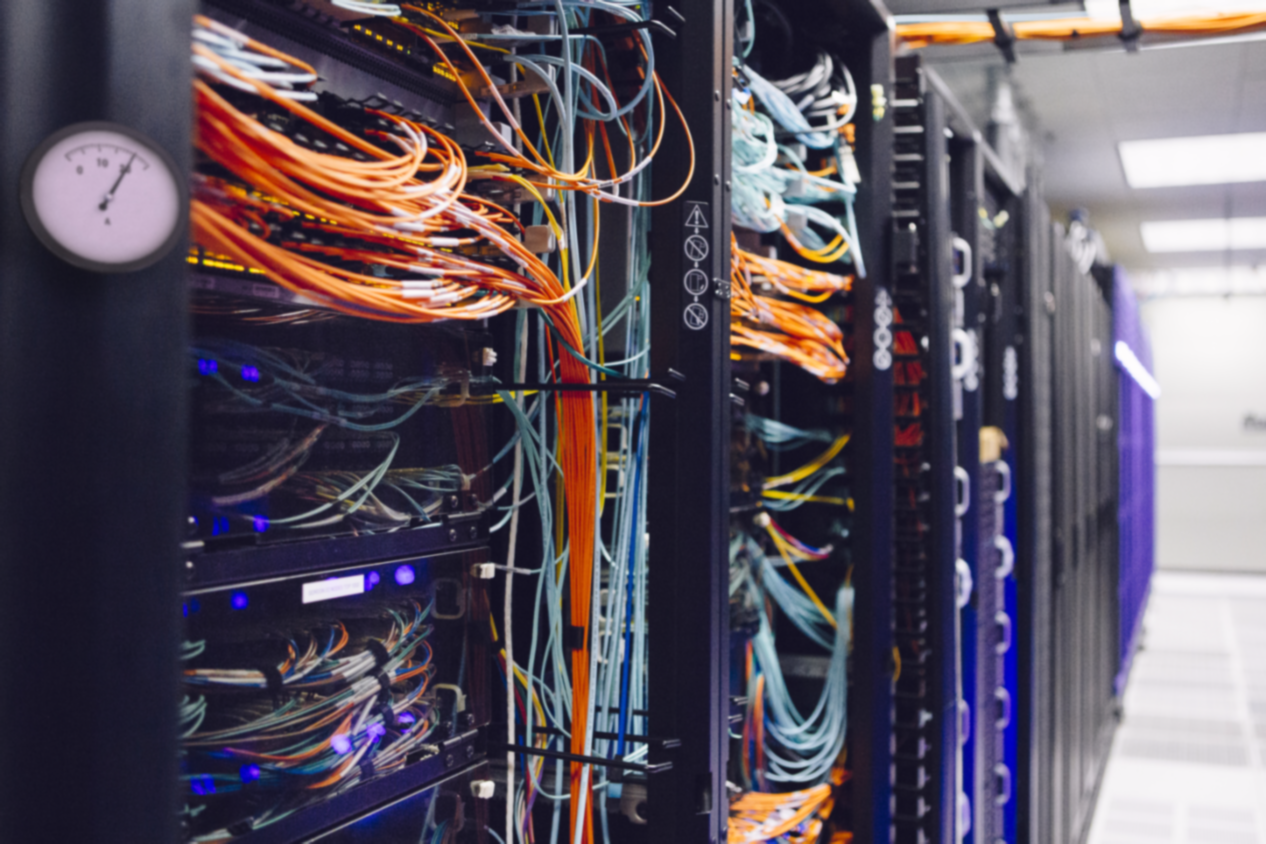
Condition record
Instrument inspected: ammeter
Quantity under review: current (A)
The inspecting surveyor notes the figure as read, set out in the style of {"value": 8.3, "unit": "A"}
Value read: {"value": 20, "unit": "A"}
